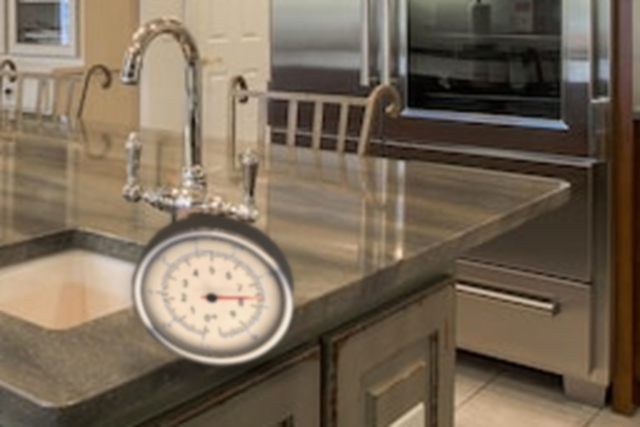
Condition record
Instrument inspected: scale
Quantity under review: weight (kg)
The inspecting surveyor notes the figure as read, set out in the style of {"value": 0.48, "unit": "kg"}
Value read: {"value": 7.5, "unit": "kg"}
